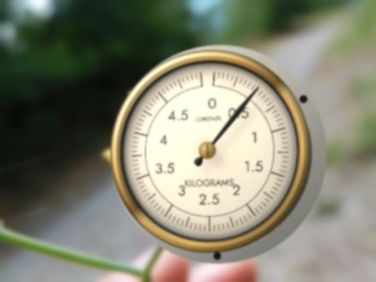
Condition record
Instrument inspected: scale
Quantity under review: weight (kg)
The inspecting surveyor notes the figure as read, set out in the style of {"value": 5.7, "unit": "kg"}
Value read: {"value": 0.5, "unit": "kg"}
